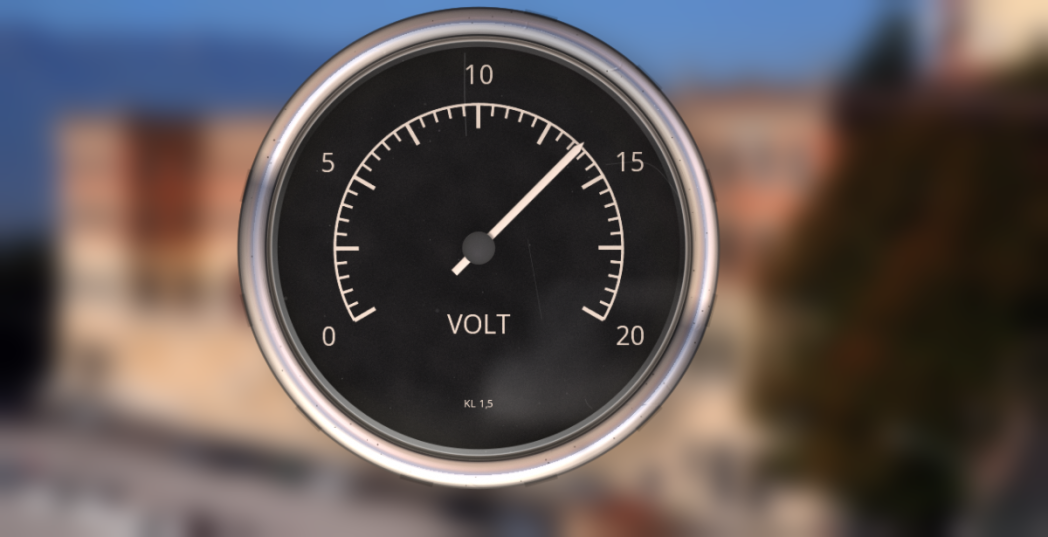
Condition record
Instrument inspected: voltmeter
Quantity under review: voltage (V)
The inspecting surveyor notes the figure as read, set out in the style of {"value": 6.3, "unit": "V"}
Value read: {"value": 13.75, "unit": "V"}
